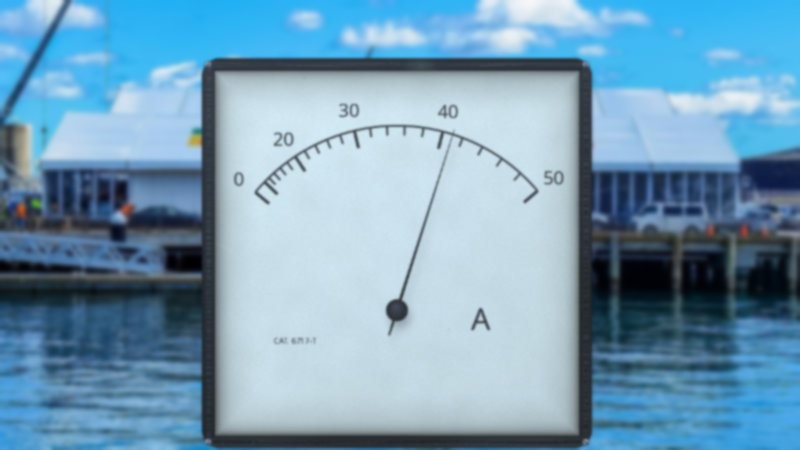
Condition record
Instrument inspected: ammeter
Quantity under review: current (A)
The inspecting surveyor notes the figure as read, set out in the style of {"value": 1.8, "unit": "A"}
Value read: {"value": 41, "unit": "A"}
